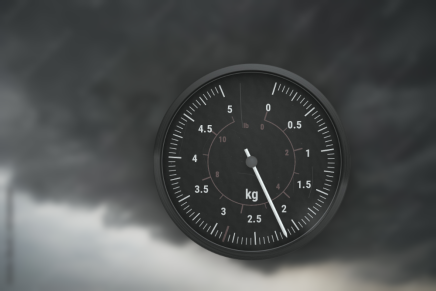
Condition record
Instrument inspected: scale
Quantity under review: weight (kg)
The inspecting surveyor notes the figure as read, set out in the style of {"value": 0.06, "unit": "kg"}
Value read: {"value": 2.15, "unit": "kg"}
